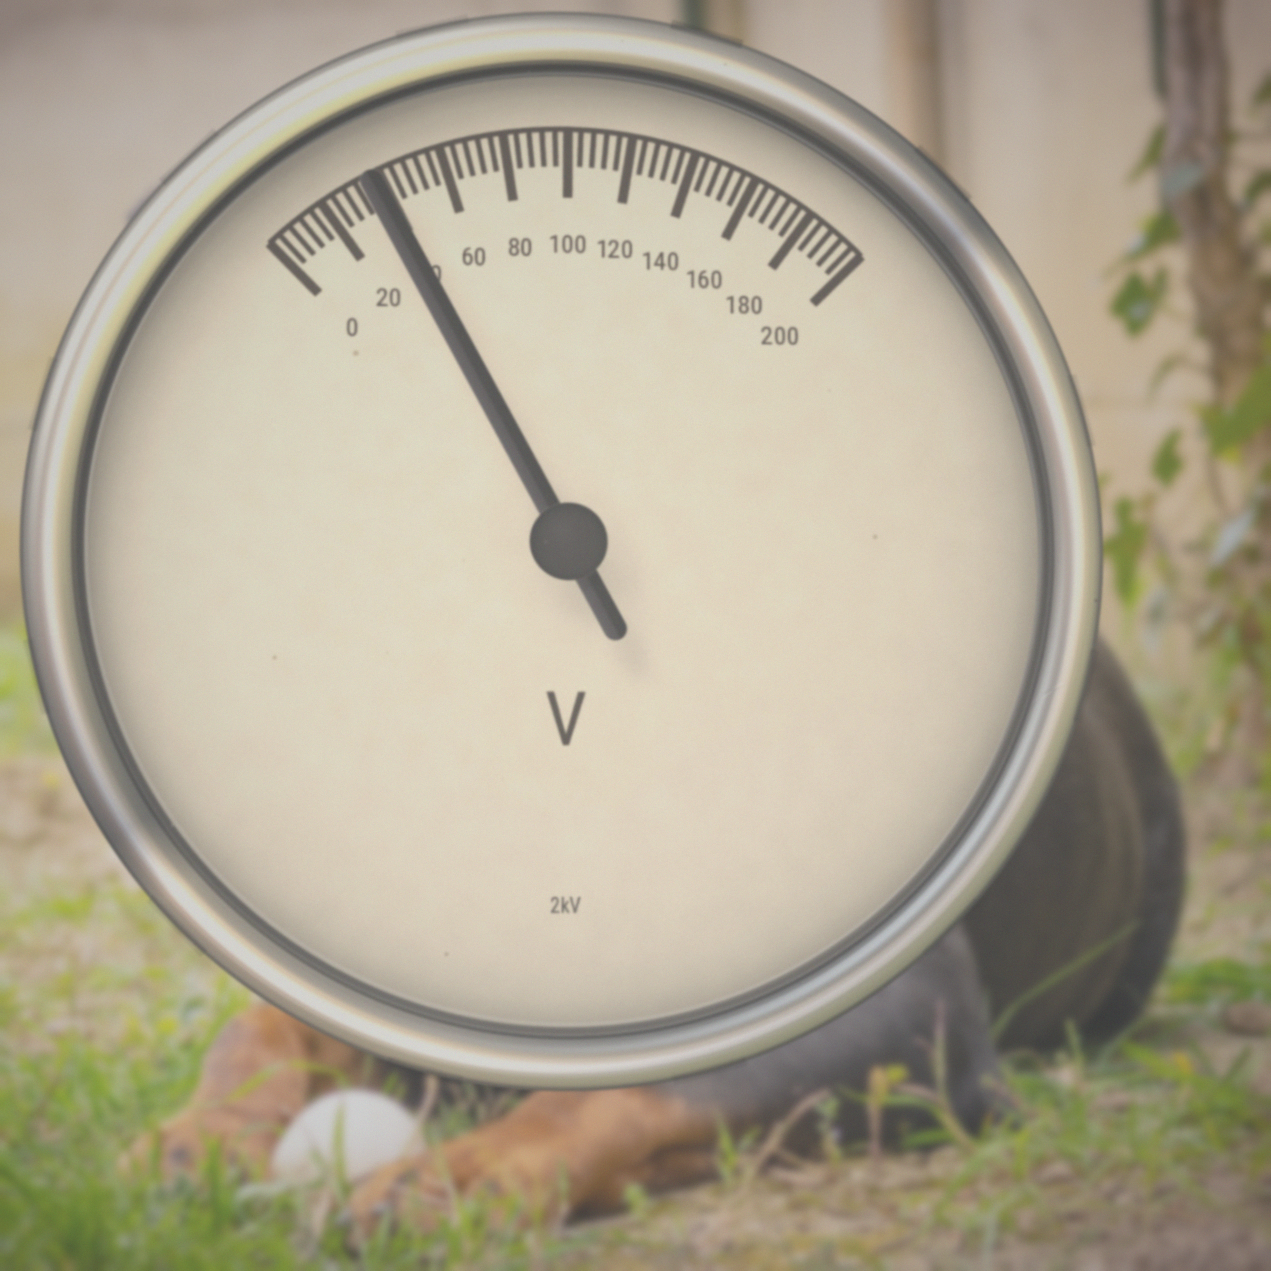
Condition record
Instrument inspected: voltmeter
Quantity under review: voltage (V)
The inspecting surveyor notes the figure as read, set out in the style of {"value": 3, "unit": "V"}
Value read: {"value": 36, "unit": "V"}
